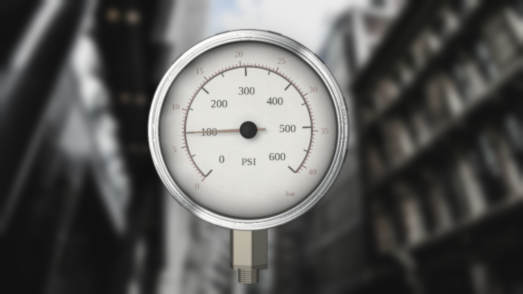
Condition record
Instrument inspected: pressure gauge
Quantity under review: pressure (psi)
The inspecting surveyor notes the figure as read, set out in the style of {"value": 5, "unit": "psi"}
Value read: {"value": 100, "unit": "psi"}
